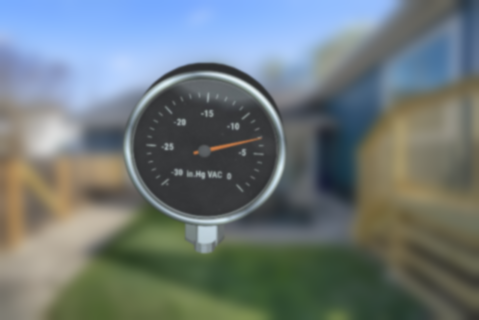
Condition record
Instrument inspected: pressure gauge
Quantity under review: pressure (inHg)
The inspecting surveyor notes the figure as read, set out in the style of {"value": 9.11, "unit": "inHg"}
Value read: {"value": -7, "unit": "inHg"}
